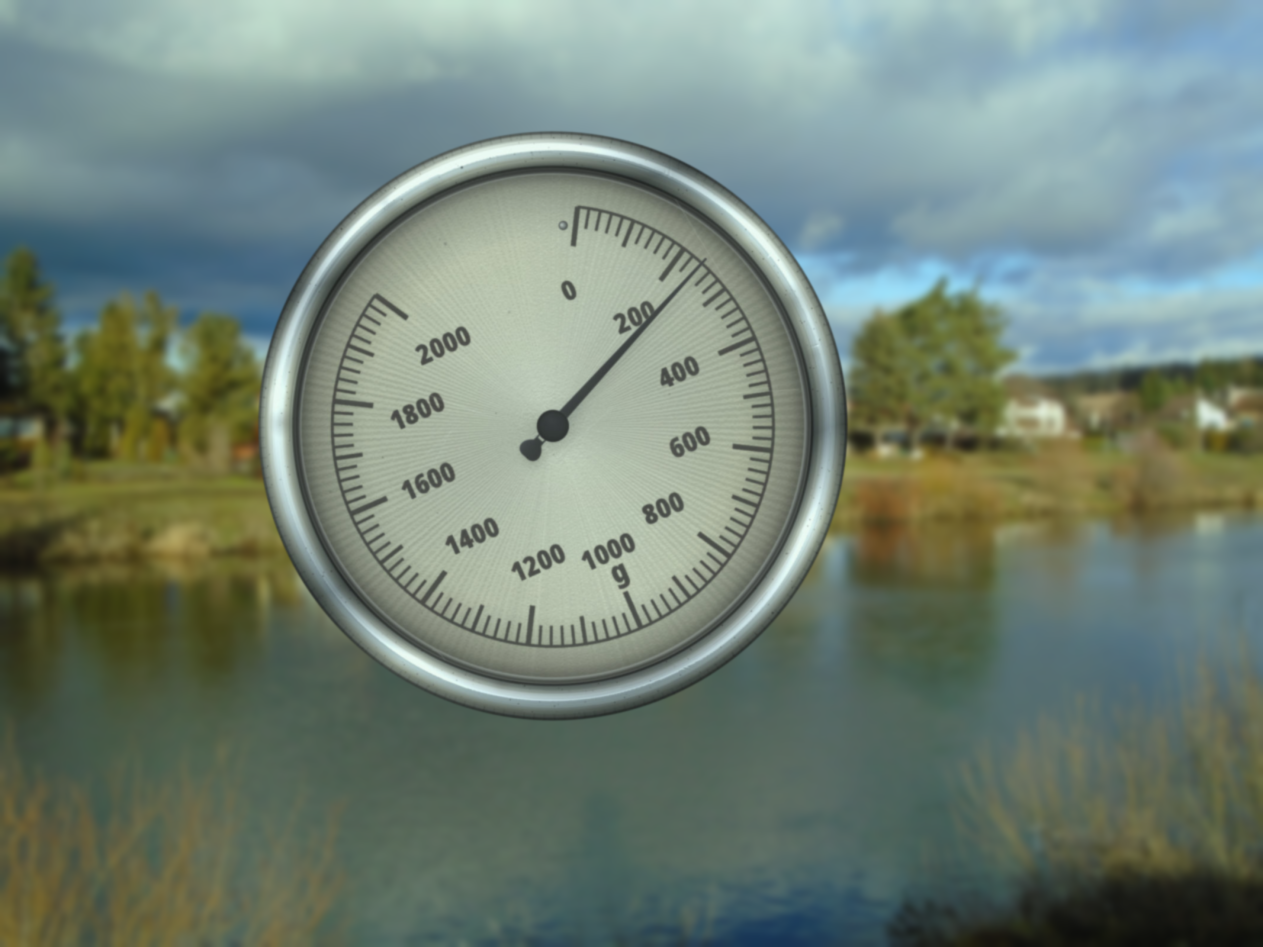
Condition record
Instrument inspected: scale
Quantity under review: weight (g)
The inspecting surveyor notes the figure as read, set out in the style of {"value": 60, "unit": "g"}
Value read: {"value": 240, "unit": "g"}
